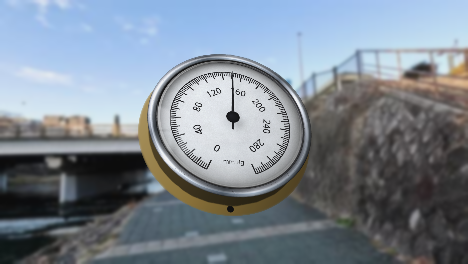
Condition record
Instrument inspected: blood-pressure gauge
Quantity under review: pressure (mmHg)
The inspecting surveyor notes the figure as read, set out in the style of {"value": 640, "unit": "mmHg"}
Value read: {"value": 150, "unit": "mmHg"}
